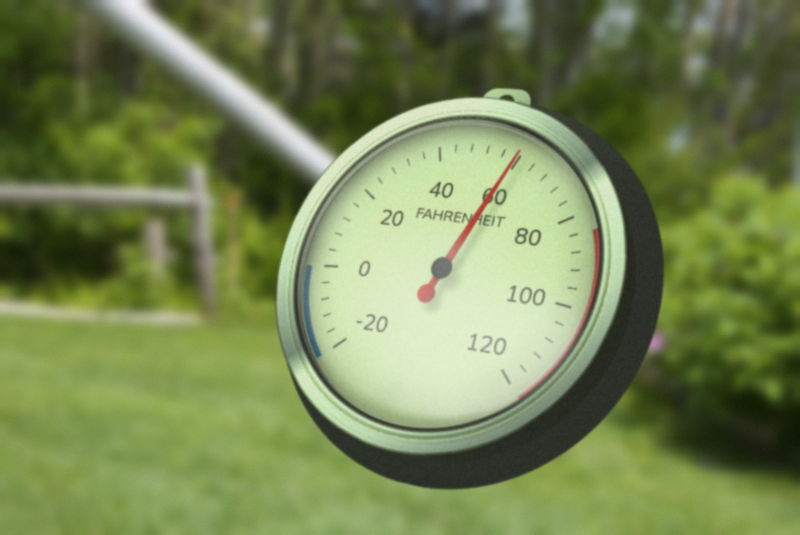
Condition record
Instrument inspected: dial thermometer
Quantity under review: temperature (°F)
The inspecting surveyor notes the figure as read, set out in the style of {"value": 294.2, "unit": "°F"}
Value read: {"value": 60, "unit": "°F"}
